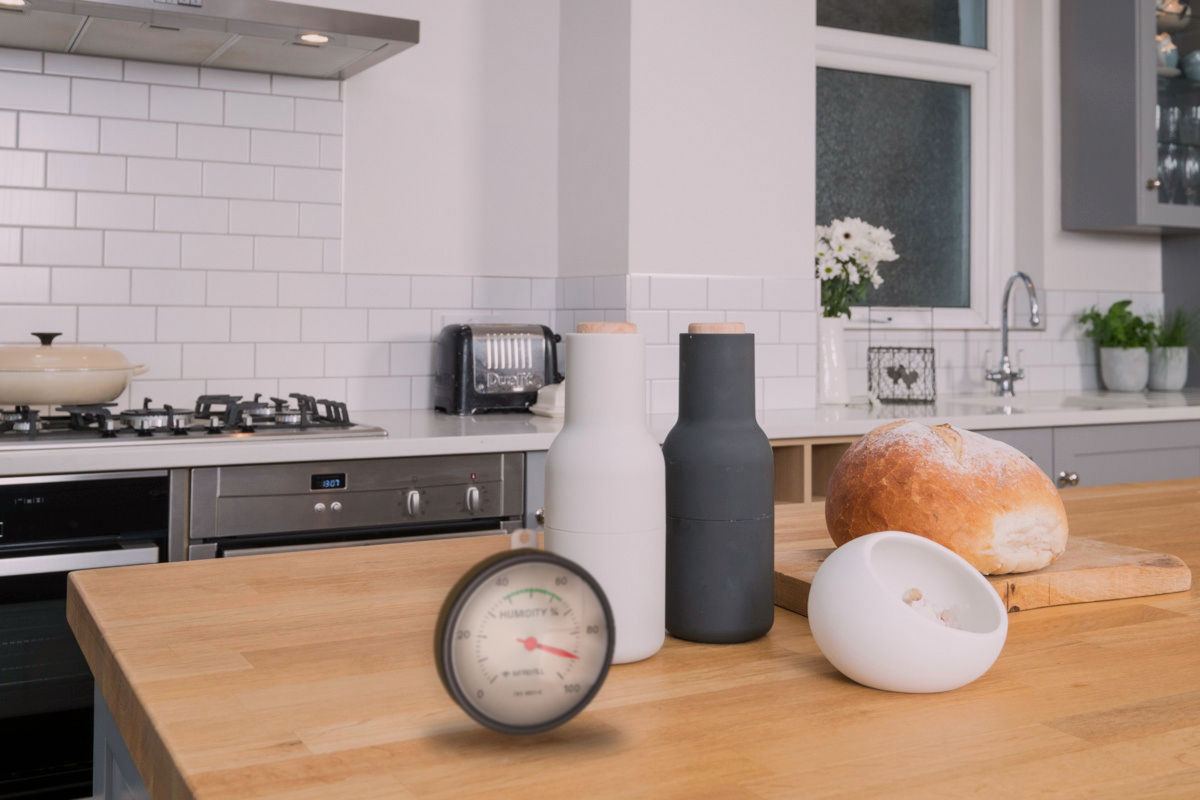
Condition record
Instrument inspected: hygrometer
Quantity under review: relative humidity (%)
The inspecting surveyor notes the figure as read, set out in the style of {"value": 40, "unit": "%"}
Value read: {"value": 90, "unit": "%"}
